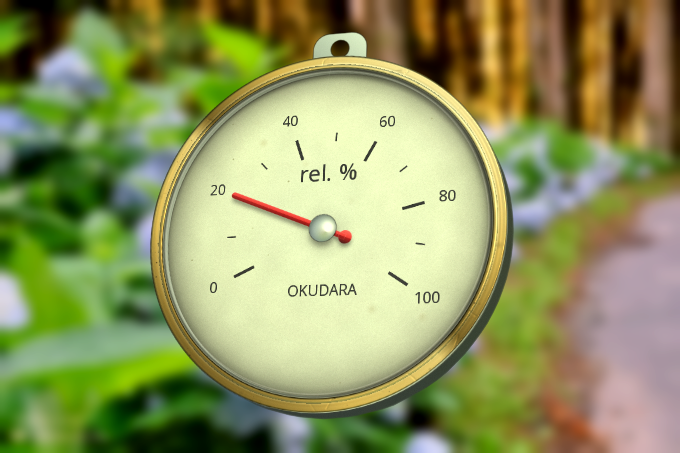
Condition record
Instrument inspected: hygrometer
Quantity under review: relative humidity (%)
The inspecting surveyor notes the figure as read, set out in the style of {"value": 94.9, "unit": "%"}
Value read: {"value": 20, "unit": "%"}
